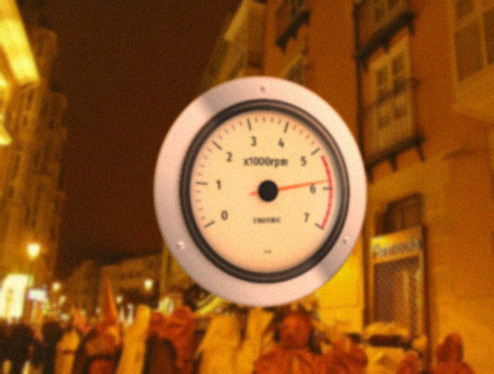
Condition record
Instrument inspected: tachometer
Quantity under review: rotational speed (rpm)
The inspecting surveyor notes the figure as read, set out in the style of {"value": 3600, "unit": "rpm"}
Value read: {"value": 5800, "unit": "rpm"}
